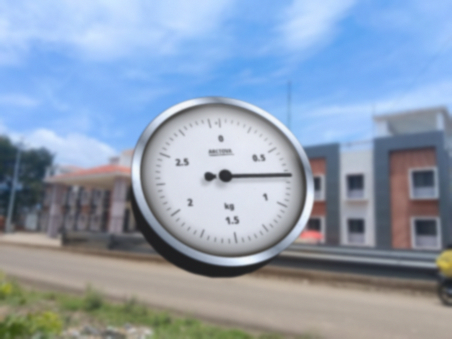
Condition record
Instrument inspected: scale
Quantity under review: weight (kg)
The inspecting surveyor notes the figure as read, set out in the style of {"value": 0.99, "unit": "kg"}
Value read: {"value": 0.75, "unit": "kg"}
